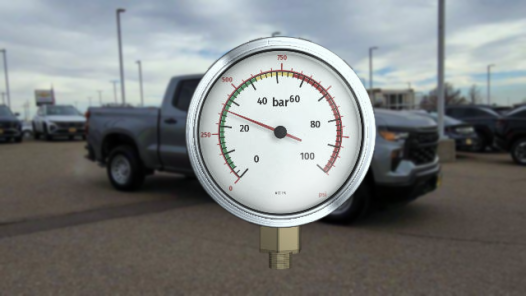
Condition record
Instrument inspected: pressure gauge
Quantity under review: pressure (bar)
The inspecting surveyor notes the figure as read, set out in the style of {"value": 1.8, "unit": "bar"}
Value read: {"value": 26, "unit": "bar"}
